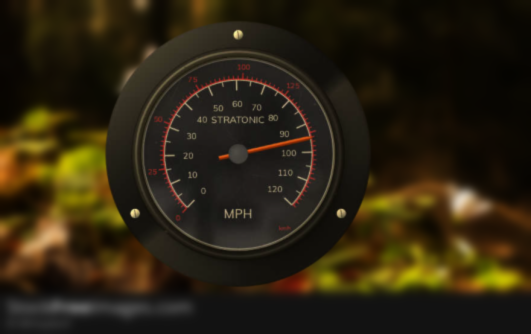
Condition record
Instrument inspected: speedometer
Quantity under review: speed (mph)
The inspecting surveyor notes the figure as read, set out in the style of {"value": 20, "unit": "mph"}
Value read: {"value": 95, "unit": "mph"}
